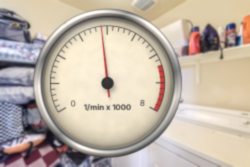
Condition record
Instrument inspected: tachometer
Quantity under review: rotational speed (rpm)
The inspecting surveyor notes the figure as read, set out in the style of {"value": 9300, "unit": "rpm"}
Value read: {"value": 3800, "unit": "rpm"}
